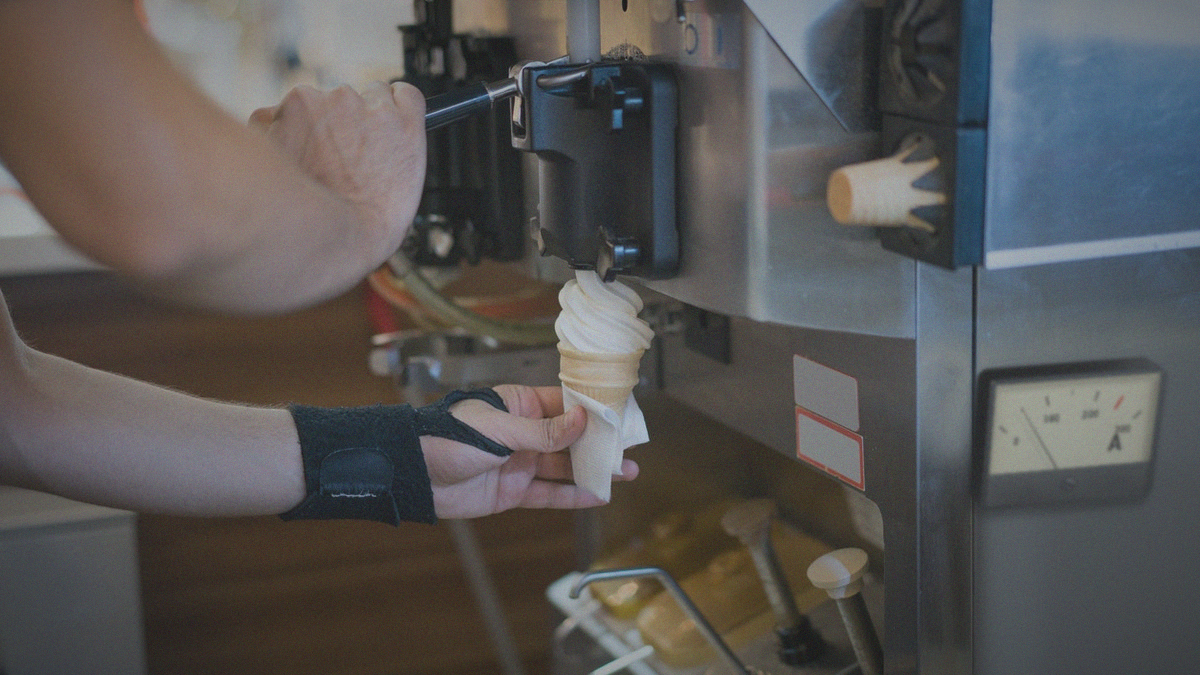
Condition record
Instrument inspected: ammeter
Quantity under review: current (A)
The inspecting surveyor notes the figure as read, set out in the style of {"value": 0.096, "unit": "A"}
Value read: {"value": 50, "unit": "A"}
